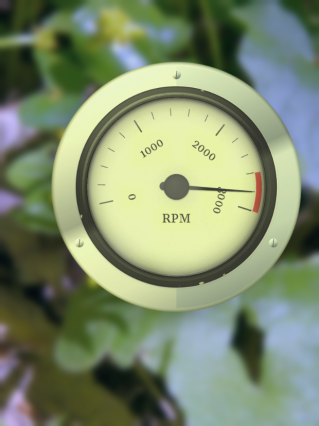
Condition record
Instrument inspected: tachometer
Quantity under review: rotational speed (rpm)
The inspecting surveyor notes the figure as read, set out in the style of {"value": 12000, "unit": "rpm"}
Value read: {"value": 2800, "unit": "rpm"}
